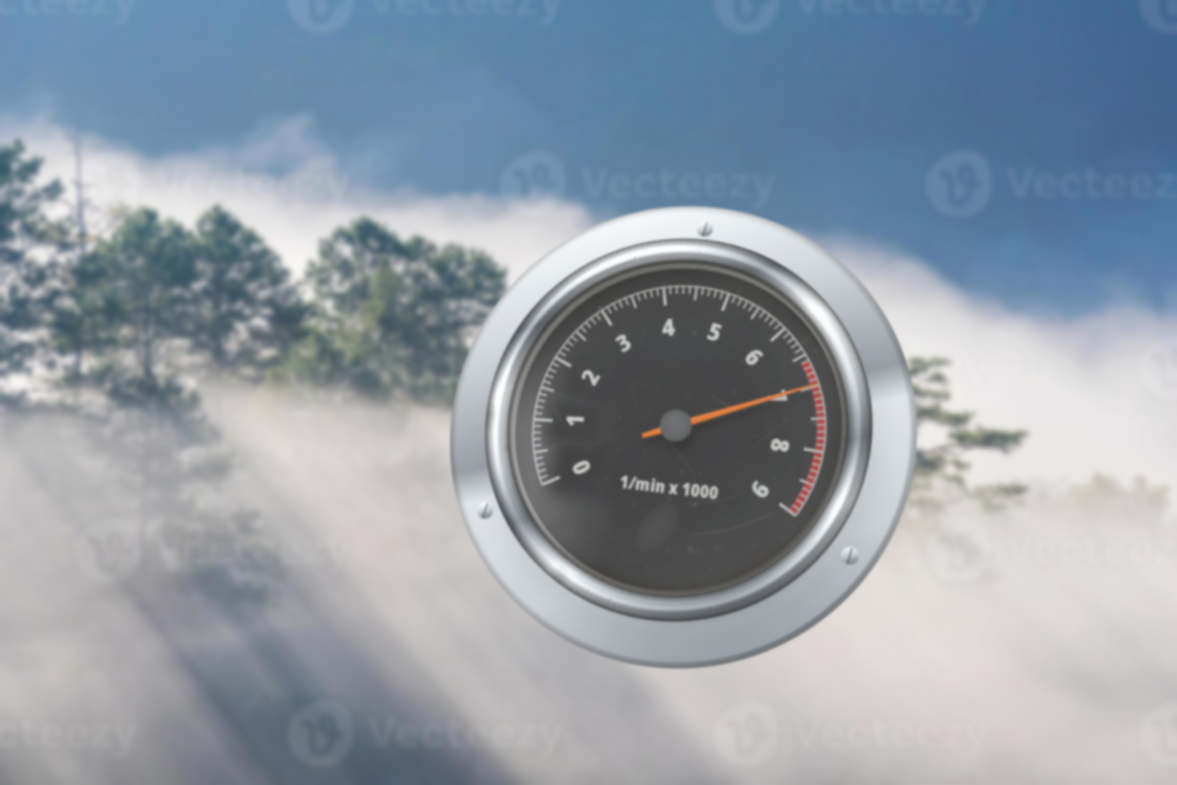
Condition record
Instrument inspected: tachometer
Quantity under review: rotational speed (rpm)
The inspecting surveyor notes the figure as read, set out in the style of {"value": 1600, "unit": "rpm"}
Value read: {"value": 7000, "unit": "rpm"}
